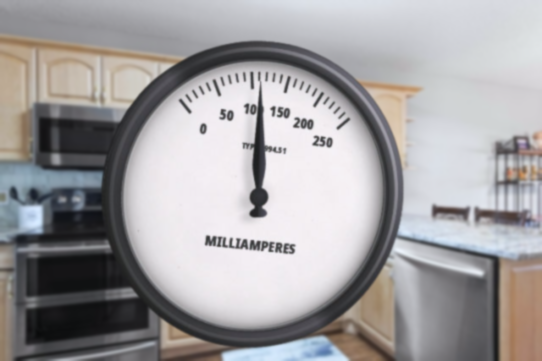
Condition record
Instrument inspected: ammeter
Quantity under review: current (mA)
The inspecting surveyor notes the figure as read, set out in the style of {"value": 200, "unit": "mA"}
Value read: {"value": 110, "unit": "mA"}
